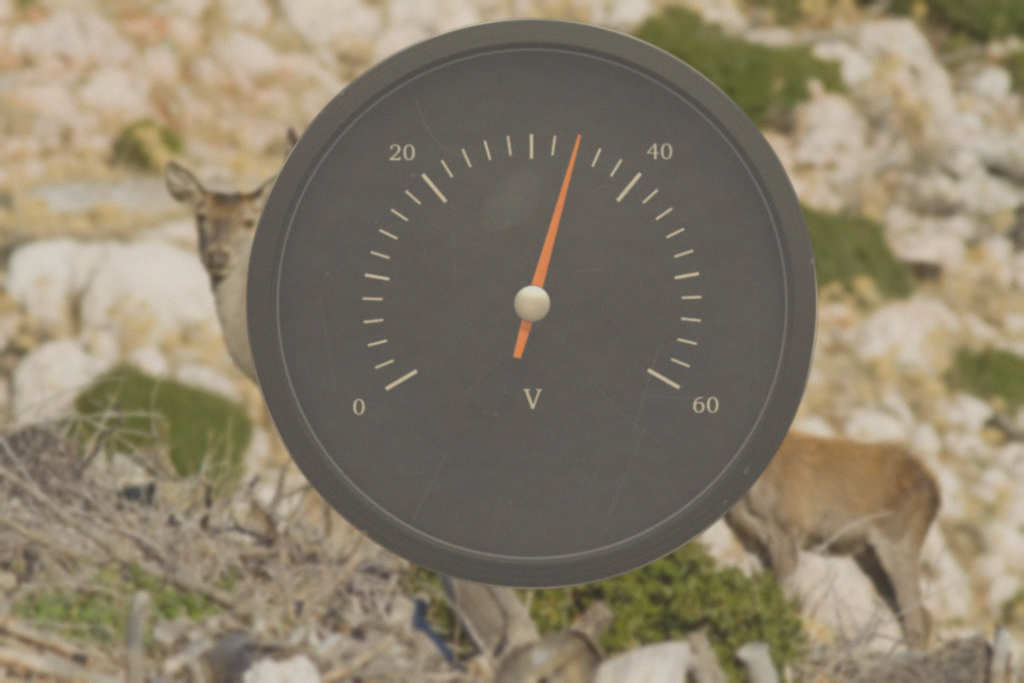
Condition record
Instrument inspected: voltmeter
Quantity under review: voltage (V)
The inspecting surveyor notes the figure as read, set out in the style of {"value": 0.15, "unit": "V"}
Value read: {"value": 34, "unit": "V"}
